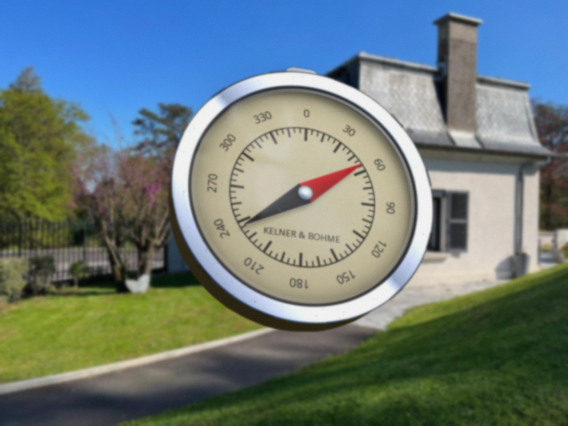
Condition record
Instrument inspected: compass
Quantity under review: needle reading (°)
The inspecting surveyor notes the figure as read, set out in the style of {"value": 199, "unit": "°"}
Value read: {"value": 55, "unit": "°"}
